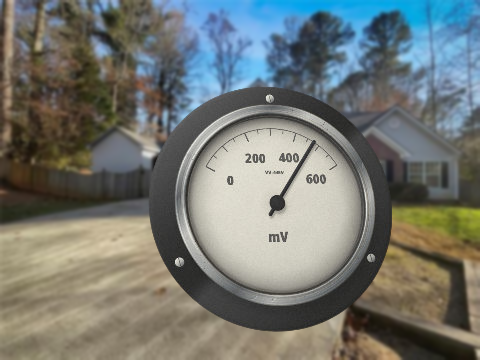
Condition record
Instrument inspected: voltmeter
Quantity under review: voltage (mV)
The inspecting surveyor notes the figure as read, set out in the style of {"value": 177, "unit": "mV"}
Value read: {"value": 475, "unit": "mV"}
